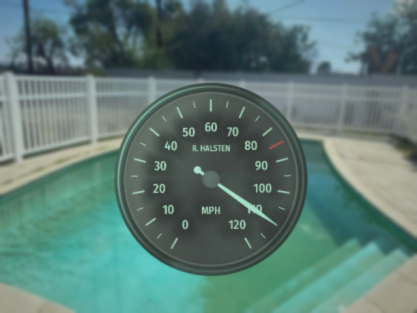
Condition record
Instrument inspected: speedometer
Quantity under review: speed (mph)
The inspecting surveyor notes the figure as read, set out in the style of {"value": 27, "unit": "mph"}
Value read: {"value": 110, "unit": "mph"}
